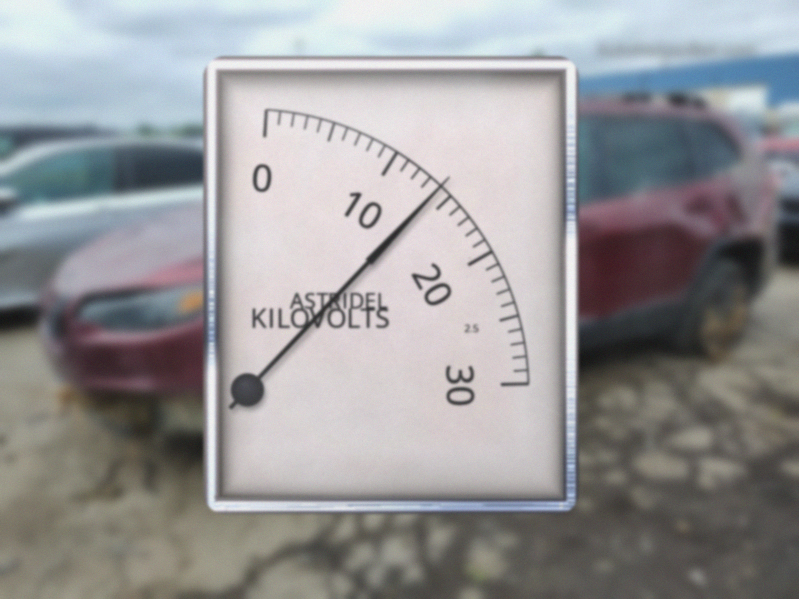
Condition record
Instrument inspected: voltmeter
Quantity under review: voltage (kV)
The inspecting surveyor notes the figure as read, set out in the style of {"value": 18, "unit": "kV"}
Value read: {"value": 14, "unit": "kV"}
